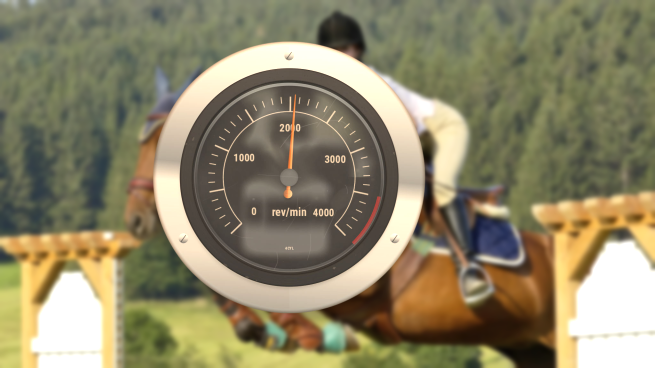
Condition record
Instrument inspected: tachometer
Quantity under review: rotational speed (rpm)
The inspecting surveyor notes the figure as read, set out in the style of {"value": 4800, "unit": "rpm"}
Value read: {"value": 2050, "unit": "rpm"}
